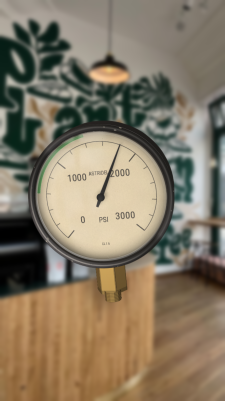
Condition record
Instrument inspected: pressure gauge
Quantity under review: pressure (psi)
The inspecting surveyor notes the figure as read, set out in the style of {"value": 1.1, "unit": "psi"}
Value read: {"value": 1800, "unit": "psi"}
